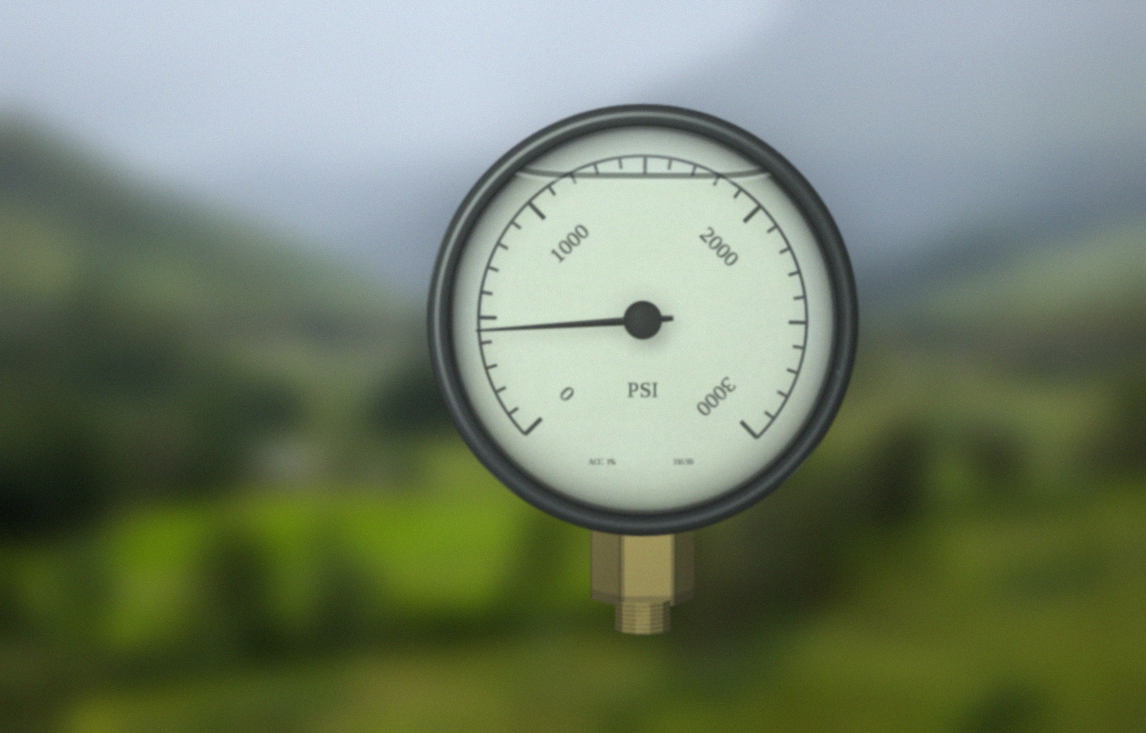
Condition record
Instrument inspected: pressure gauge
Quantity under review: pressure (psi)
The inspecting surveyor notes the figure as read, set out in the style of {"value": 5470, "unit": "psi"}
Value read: {"value": 450, "unit": "psi"}
